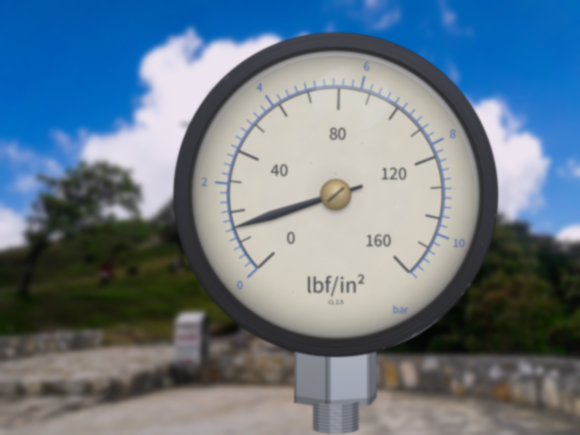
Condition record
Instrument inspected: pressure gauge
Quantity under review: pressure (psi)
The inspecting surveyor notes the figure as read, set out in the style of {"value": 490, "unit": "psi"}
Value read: {"value": 15, "unit": "psi"}
